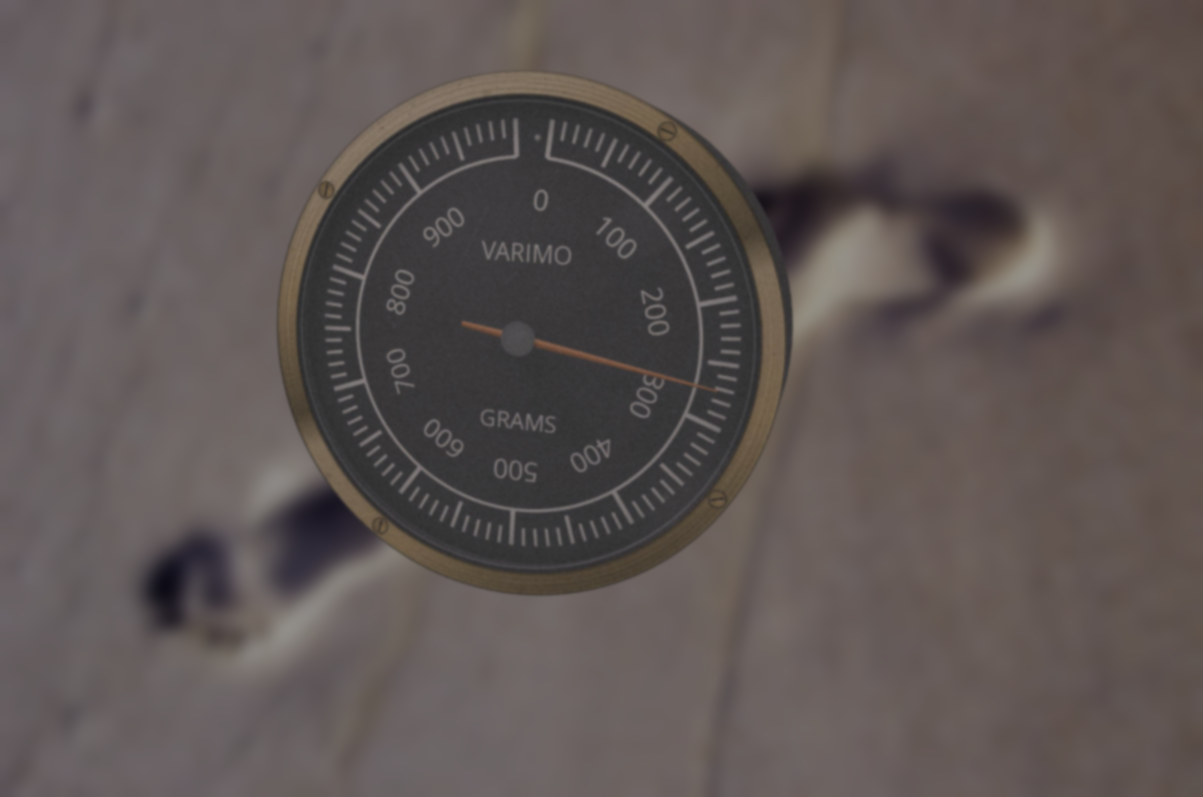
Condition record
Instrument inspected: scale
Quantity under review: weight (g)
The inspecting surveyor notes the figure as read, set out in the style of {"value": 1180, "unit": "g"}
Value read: {"value": 270, "unit": "g"}
